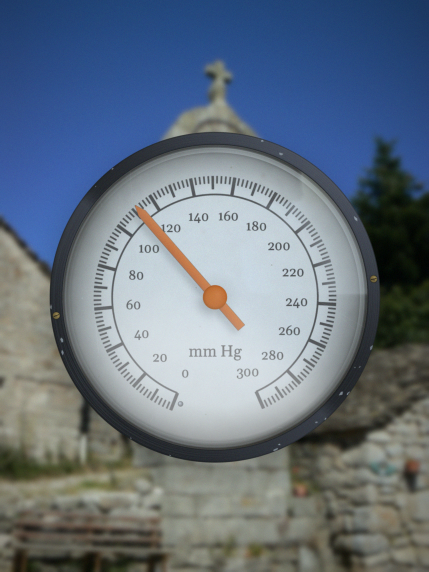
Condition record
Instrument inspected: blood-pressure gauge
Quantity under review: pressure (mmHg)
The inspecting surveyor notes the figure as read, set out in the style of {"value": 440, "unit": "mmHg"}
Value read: {"value": 112, "unit": "mmHg"}
